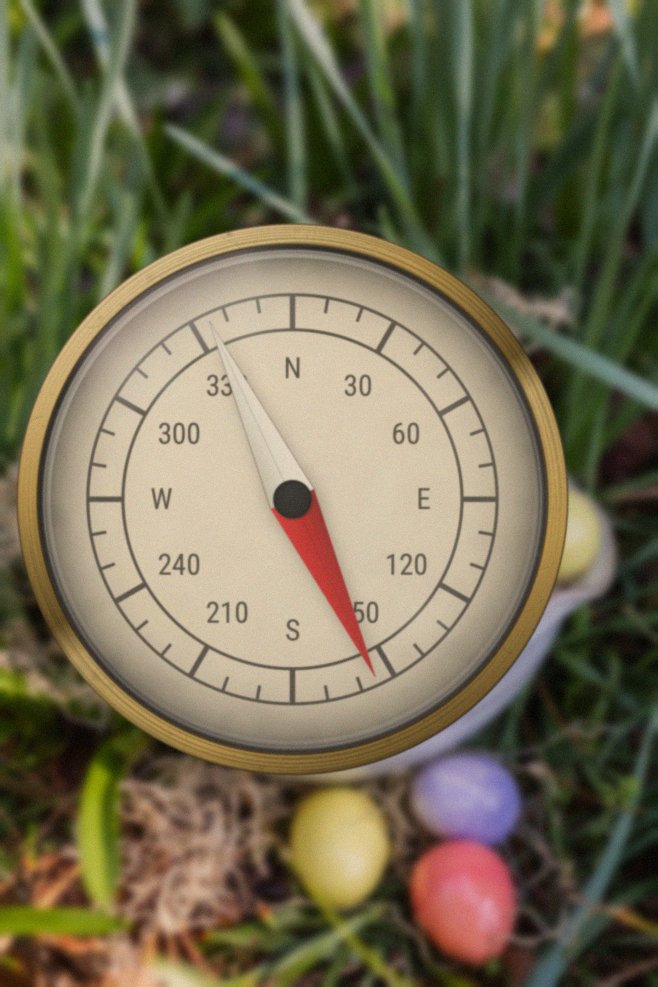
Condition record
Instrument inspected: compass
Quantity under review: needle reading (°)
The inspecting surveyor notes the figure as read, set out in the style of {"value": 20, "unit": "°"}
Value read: {"value": 155, "unit": "°"}
